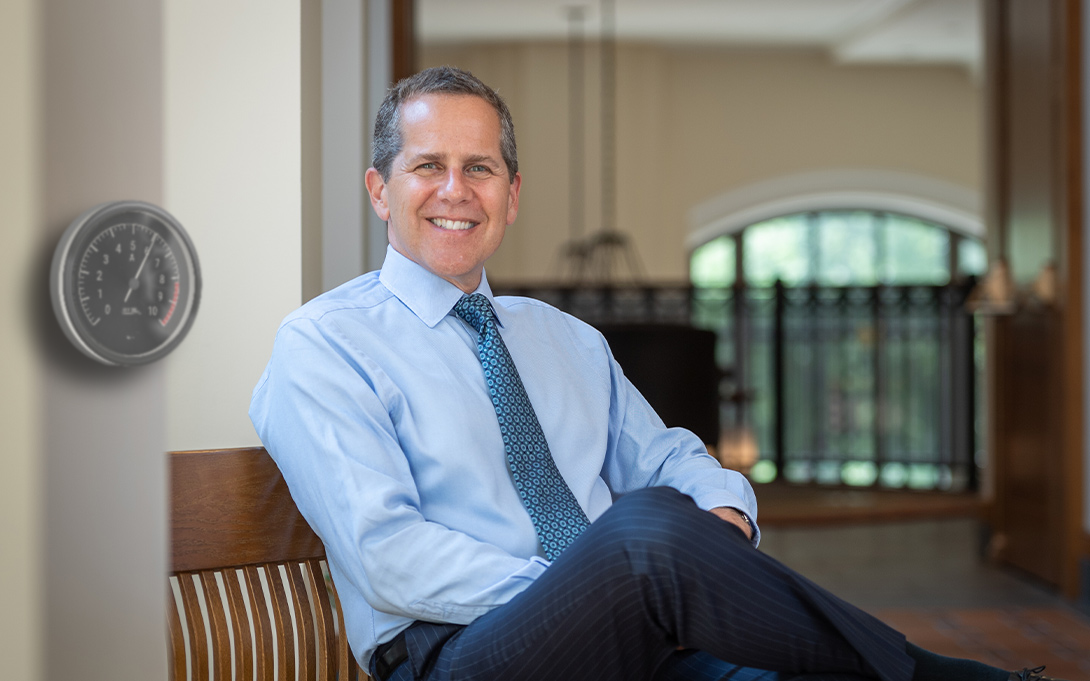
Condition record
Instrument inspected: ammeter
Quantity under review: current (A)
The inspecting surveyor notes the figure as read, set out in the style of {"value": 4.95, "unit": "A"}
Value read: {"value": 6, "unit": "A"}
